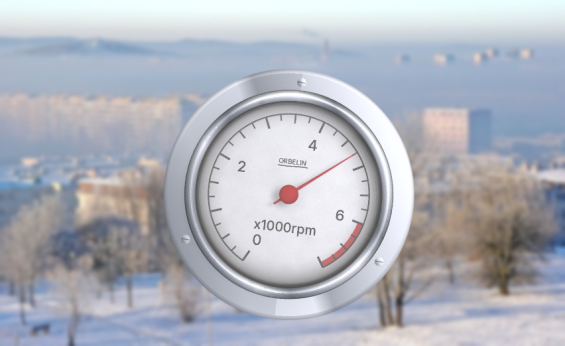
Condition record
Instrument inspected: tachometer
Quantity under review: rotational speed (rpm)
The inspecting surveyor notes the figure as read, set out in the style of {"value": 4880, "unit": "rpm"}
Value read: {"value": 4750, "unit": "rpm"}
